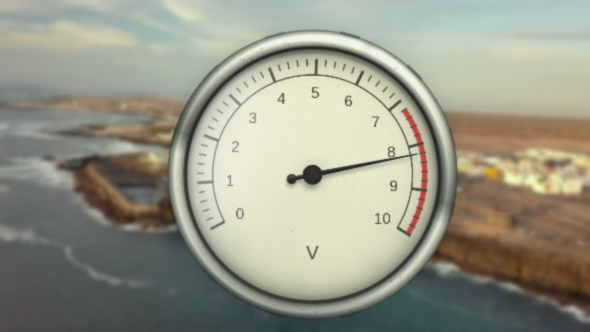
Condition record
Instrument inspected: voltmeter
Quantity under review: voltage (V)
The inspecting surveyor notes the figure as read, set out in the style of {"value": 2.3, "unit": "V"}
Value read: {"value": 8.2, "unit": "V"}
